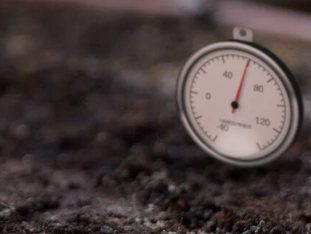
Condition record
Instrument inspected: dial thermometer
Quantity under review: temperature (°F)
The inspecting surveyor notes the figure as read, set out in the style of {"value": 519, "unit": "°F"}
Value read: {"value": 60, "unit": "°F"}
